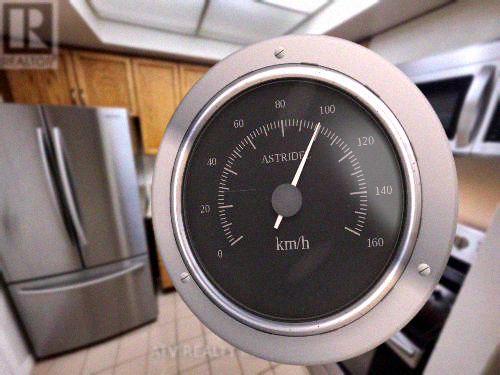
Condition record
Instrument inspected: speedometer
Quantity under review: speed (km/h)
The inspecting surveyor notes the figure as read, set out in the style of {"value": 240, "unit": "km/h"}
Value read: {"value": 100, "unit": "km/h"}
